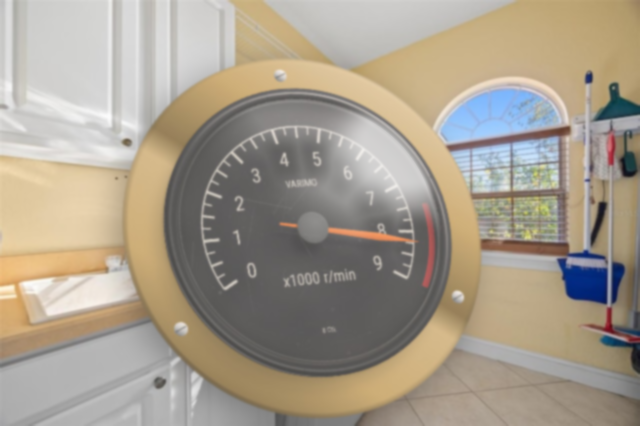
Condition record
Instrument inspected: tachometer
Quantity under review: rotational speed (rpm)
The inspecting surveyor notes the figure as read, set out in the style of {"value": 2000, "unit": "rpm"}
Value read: {"value": 8250, "unit": "rpm"}
